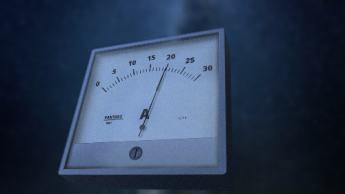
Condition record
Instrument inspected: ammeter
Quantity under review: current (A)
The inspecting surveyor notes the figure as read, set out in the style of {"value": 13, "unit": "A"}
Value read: {"value": 20, "unit": "A"}
